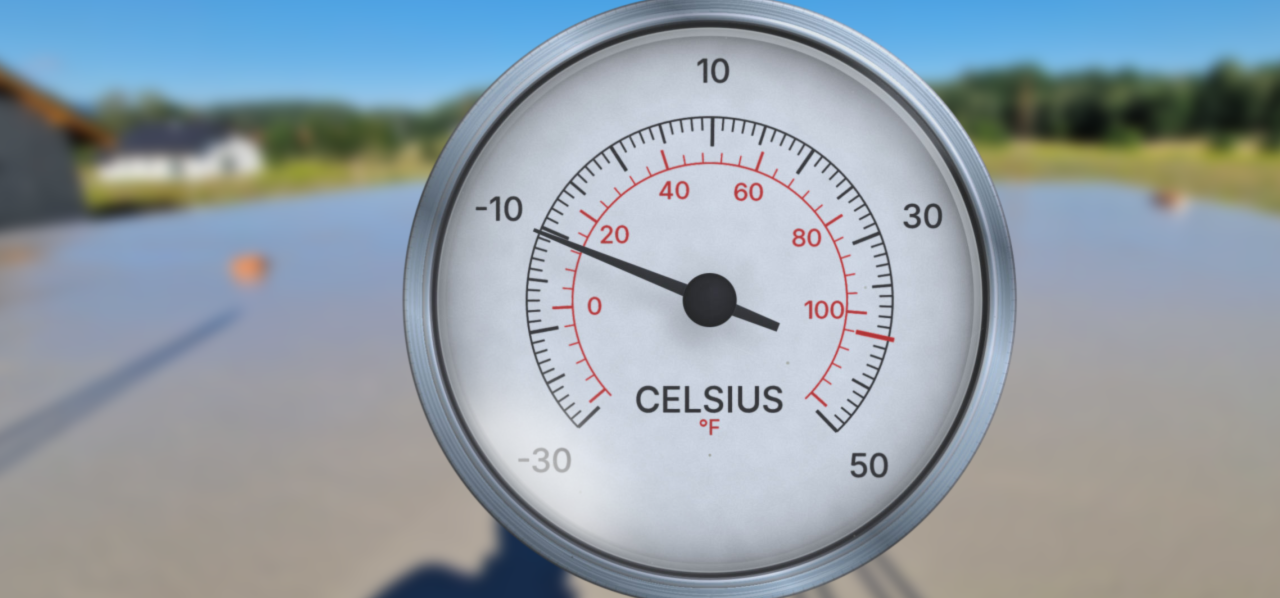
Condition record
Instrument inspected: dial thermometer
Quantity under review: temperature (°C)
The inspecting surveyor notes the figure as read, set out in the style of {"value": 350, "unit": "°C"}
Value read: {"value": -10.5, "unit": "°C"}
